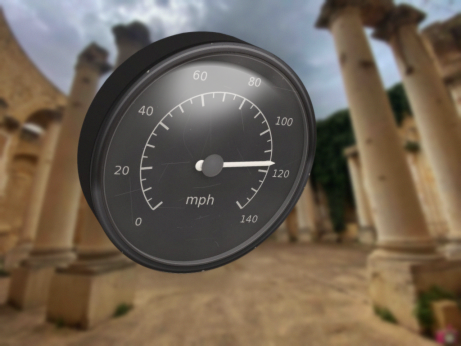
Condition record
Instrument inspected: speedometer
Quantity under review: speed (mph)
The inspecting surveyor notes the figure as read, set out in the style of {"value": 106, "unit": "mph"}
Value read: {"value": 115, "unit": "mph"}
